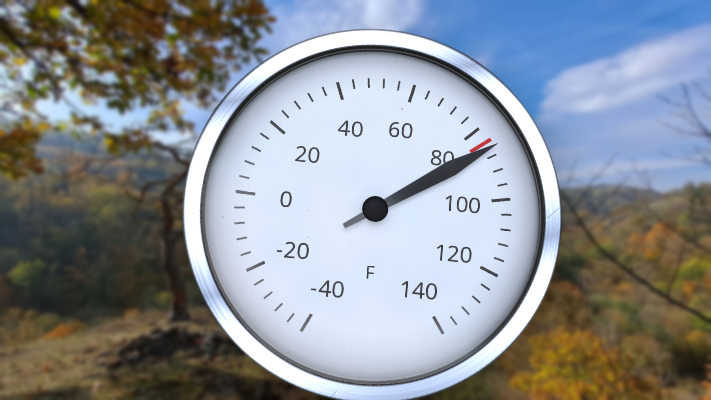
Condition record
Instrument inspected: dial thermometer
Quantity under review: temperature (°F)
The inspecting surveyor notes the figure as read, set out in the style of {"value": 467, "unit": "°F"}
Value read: {"value": 86, "unit": "°F"}
